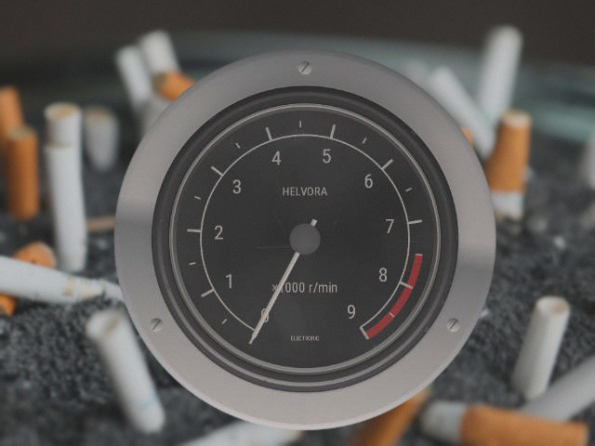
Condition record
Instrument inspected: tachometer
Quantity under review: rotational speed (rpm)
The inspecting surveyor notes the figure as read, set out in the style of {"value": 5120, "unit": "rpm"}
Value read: {"value": 0, "unit": "rpm"}
